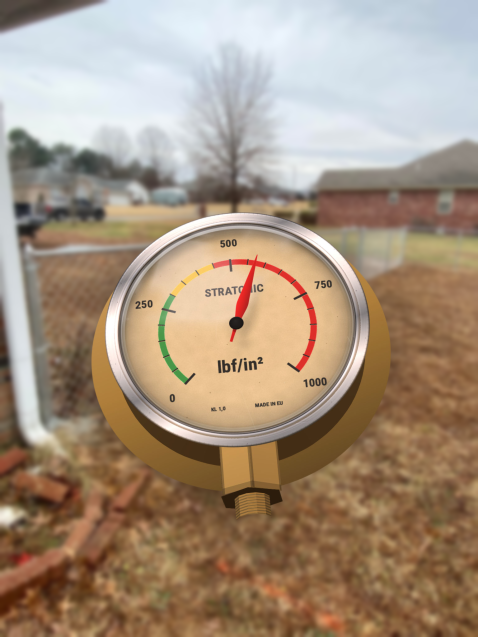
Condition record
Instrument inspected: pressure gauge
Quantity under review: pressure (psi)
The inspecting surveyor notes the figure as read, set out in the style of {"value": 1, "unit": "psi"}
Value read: {"value": 575, "unit": "psi"}
